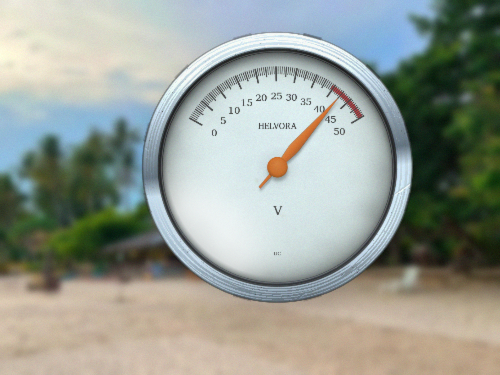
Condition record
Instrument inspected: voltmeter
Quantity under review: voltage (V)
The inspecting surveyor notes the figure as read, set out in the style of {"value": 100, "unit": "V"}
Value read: {"value": 42.5, "unit": "V"}
